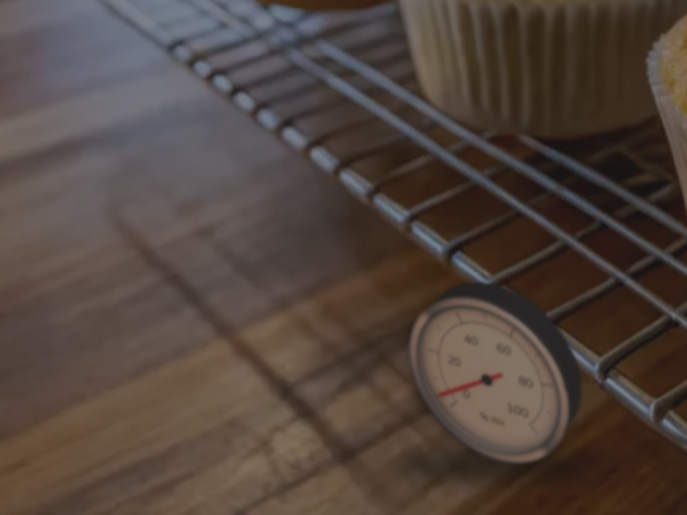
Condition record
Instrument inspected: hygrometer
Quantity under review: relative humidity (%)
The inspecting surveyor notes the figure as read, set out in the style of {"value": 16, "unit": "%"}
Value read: {"value": 5, "unit": "%"}
